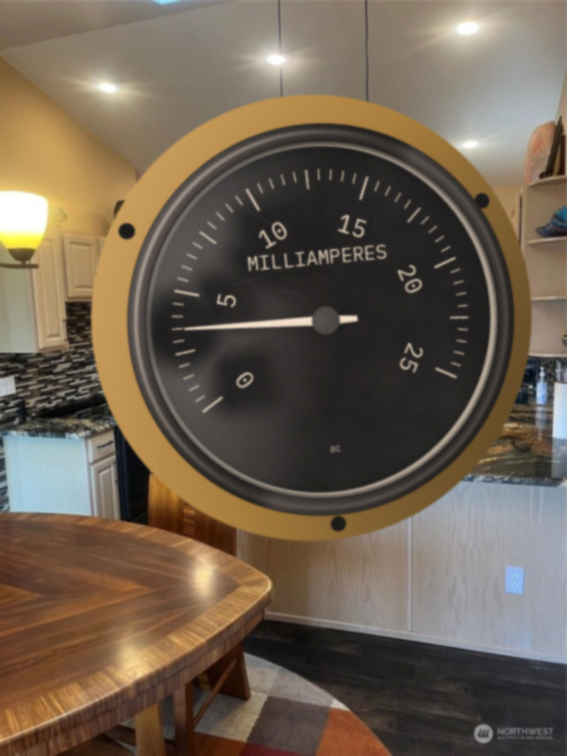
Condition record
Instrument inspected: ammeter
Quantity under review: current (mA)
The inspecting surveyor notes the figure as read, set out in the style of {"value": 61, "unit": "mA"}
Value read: {"value": 3.5, "unit": "mA"}
